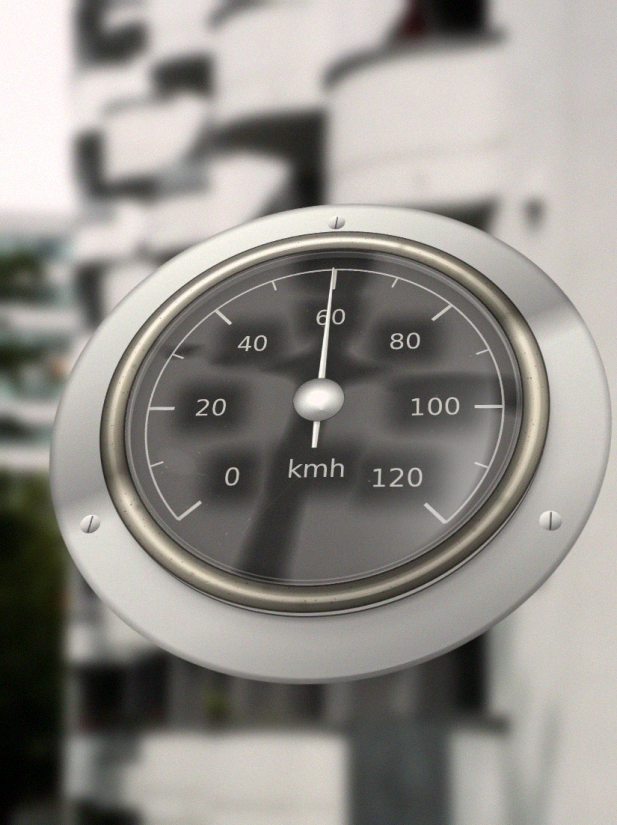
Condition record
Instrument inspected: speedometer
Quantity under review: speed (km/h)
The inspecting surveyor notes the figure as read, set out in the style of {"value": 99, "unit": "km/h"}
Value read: {"value": 60, "unit": "km/h"}
